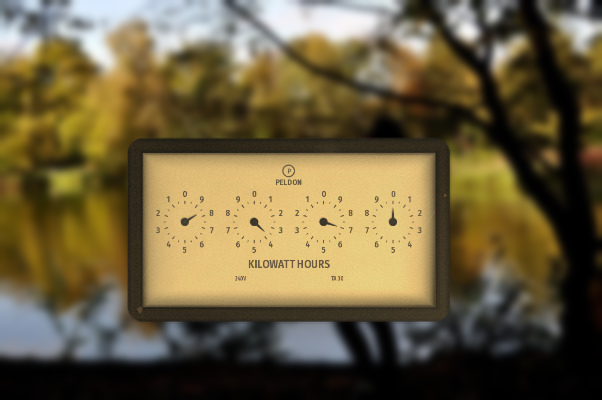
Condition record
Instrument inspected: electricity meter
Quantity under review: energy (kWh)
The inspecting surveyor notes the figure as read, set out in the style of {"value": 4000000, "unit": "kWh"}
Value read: {"value": 8370, "unit": "kWh"}
